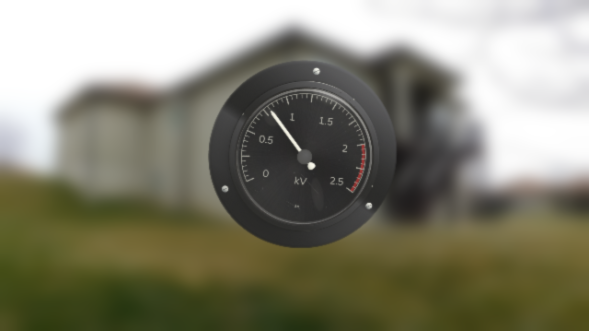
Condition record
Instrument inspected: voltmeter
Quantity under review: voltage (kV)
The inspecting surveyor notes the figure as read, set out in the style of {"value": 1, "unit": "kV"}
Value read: {"value": 0.8, "unit": "kV"}
